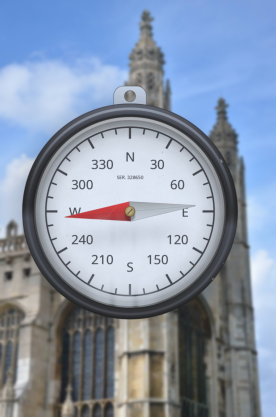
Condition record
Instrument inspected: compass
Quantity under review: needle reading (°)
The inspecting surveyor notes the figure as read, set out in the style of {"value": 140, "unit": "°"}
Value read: {"value": 265, "unit": "°"}
